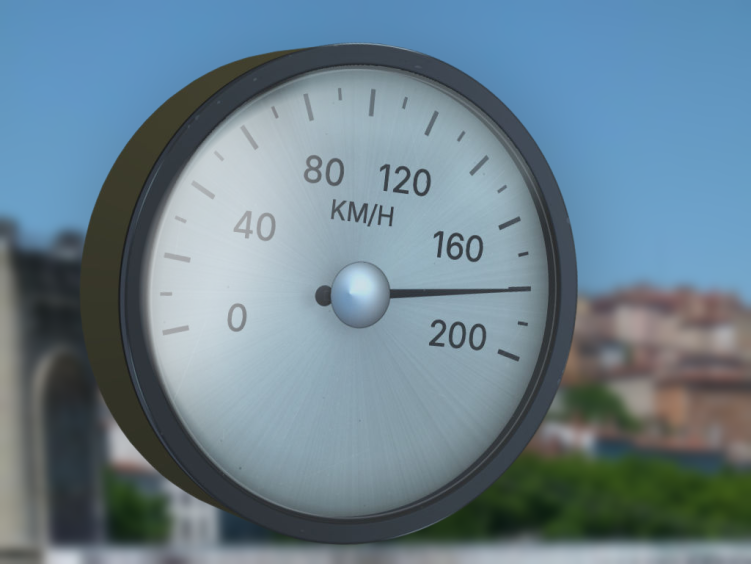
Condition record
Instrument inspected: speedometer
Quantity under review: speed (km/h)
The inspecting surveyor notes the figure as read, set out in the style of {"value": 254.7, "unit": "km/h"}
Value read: {"value": 180, "unit": "km/h"}
